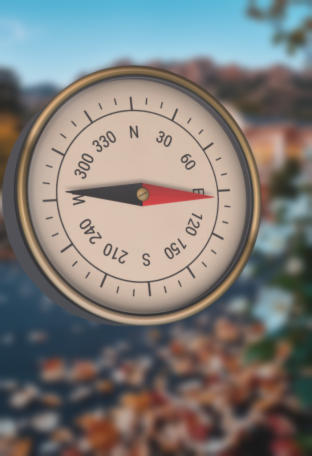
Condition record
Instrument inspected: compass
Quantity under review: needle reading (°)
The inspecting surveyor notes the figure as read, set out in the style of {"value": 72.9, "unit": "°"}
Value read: {"value": 95, "unit": "°"}
